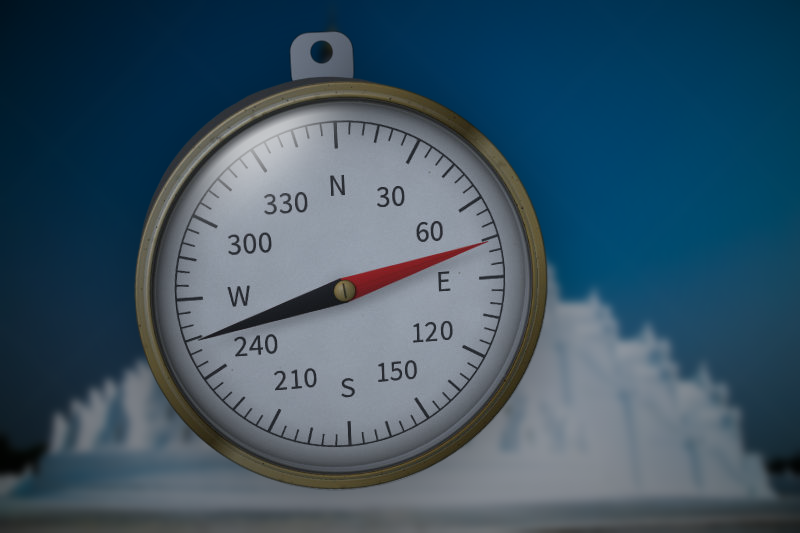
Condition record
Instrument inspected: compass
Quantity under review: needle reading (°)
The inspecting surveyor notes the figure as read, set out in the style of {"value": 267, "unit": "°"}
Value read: {"value": 75, "unit": "°"}
